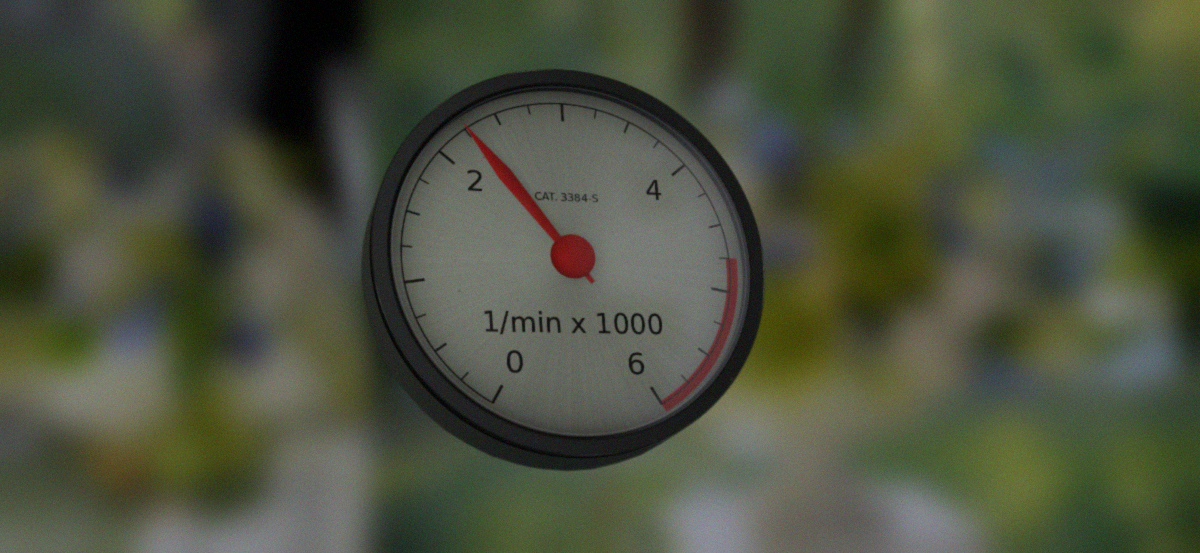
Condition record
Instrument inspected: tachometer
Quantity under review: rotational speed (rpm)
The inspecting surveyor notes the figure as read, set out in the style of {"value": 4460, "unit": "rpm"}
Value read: {"value": 2250, "unit": "rpm"}
